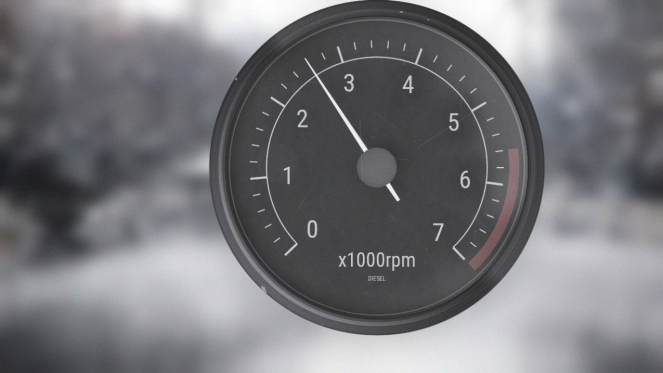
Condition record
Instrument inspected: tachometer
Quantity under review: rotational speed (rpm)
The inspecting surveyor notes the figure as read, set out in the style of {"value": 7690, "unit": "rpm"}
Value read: {"value": 2600, "unit": "rpm"}
